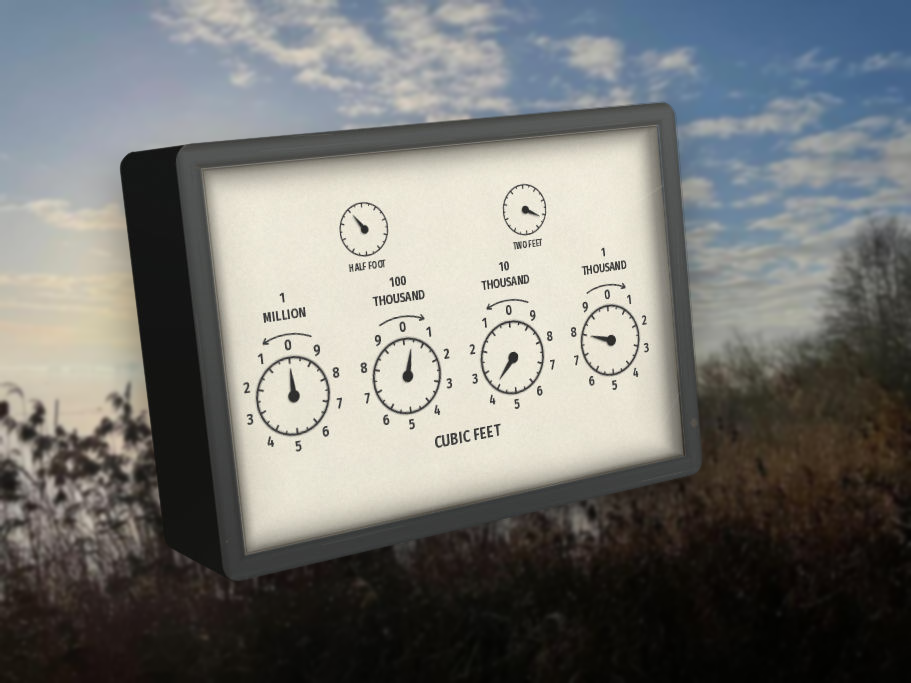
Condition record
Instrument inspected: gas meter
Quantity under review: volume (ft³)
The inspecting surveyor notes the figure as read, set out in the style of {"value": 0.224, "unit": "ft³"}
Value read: {"value": 3800, "unit": "ft³"}
